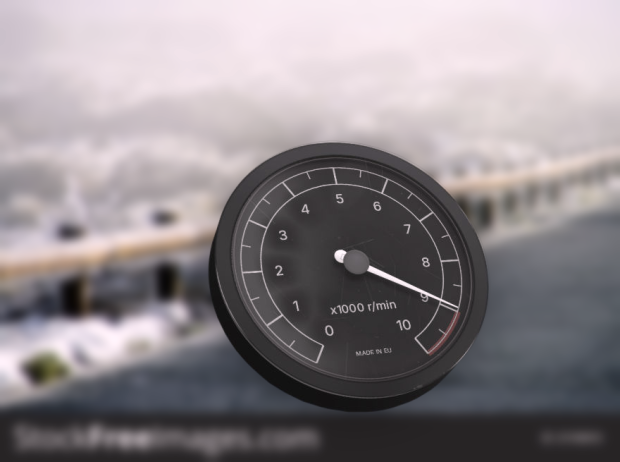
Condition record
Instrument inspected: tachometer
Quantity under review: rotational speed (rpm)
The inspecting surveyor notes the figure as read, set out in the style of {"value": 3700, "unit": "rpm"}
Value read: {"value": 9000, "unit": "rpm"}
